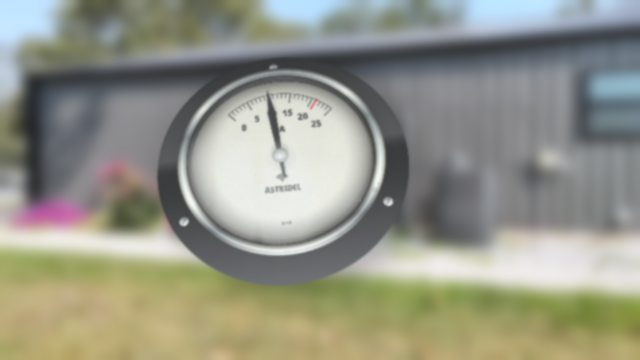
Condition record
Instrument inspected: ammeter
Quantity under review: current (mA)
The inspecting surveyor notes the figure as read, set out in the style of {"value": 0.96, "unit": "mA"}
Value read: {"value": 10, "unit": "mA"}
